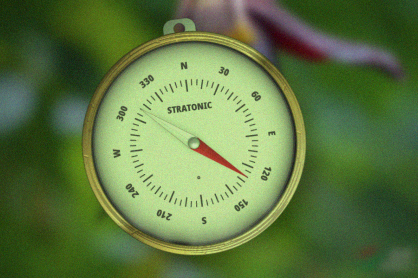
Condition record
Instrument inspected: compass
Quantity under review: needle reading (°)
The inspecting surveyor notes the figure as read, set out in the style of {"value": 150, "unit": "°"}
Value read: {"value": 130, "unit": "°"}
